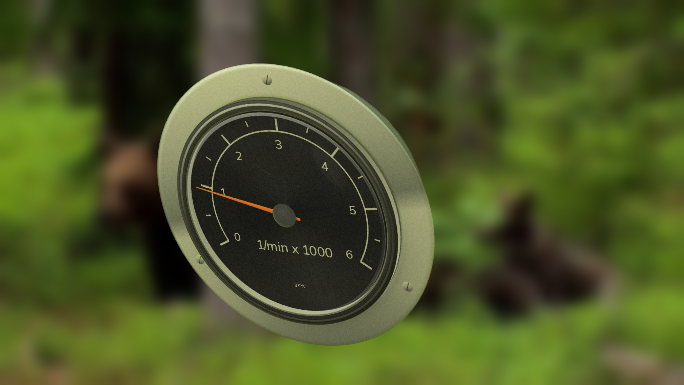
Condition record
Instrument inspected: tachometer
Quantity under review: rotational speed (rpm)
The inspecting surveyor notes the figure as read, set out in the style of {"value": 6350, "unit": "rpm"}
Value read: {"value": 1000, "unit": "rpm"}
